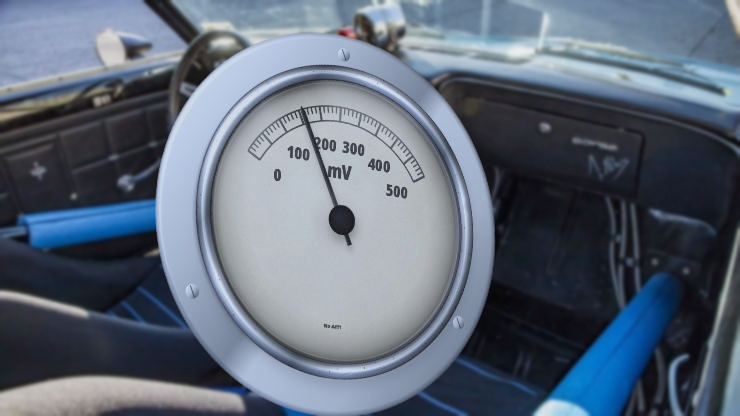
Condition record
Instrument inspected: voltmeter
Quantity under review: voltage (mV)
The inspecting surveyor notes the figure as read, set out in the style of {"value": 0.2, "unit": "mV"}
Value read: {"value": 150, "unit": "mV"}
